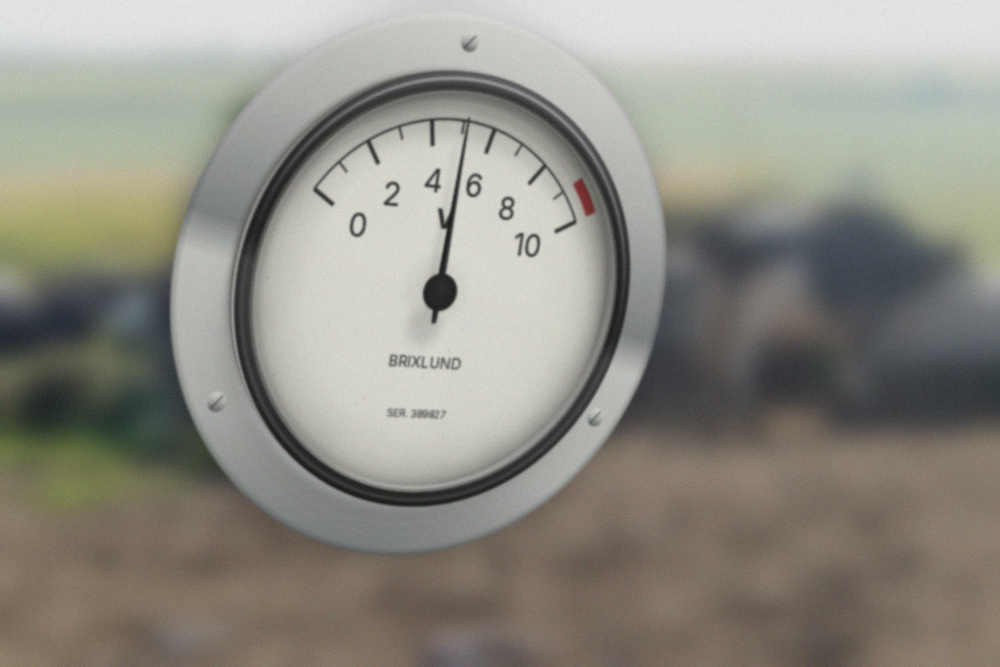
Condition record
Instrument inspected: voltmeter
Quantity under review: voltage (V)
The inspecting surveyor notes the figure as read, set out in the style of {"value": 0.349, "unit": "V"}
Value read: {"value": 5, "unit": "V"}
